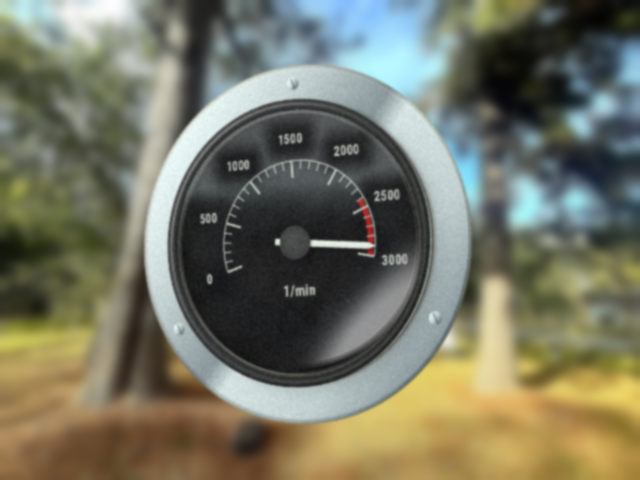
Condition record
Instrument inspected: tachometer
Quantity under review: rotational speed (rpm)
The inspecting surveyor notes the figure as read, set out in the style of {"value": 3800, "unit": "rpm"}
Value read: {"value": 2900, "unit": "rpm"}
